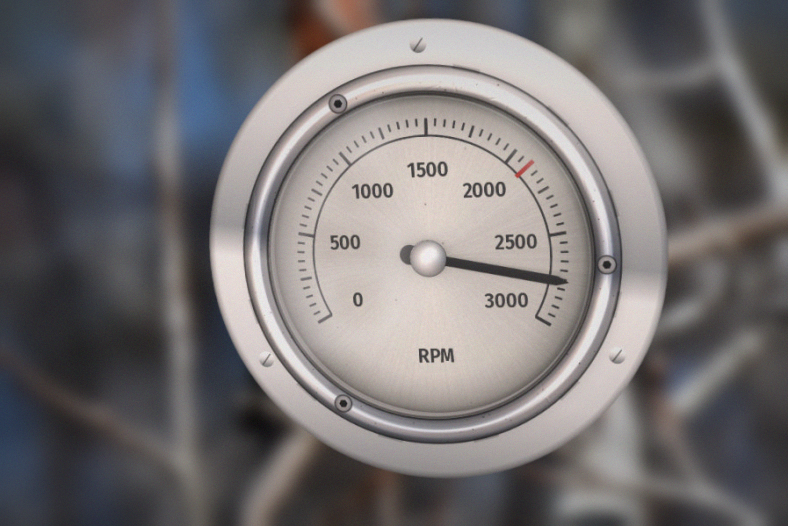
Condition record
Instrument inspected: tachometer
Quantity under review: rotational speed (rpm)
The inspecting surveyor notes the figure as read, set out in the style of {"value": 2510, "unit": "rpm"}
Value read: {"value": 2750, "unit": "rpm"}
